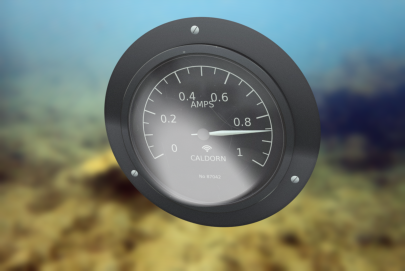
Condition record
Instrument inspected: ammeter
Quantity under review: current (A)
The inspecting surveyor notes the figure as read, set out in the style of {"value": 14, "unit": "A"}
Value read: {"value": 0.85, "unit": "A"}
